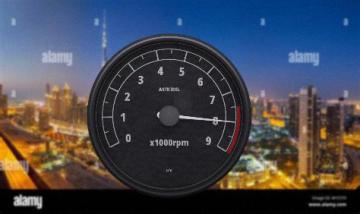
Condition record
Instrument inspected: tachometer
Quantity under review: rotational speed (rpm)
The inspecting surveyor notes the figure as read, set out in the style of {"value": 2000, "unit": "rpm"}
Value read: {"value": 8000, "unit": "rpm"}
